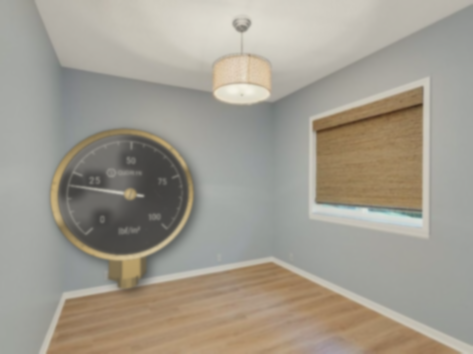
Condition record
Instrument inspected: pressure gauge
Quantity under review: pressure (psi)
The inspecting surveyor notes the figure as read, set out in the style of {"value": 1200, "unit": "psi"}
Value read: {"value": 20, "unit": "psi"}
